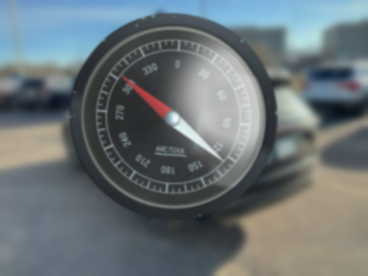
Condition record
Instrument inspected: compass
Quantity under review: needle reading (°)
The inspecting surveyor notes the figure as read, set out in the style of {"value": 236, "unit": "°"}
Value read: {"value": 305, "unit": "°"}
